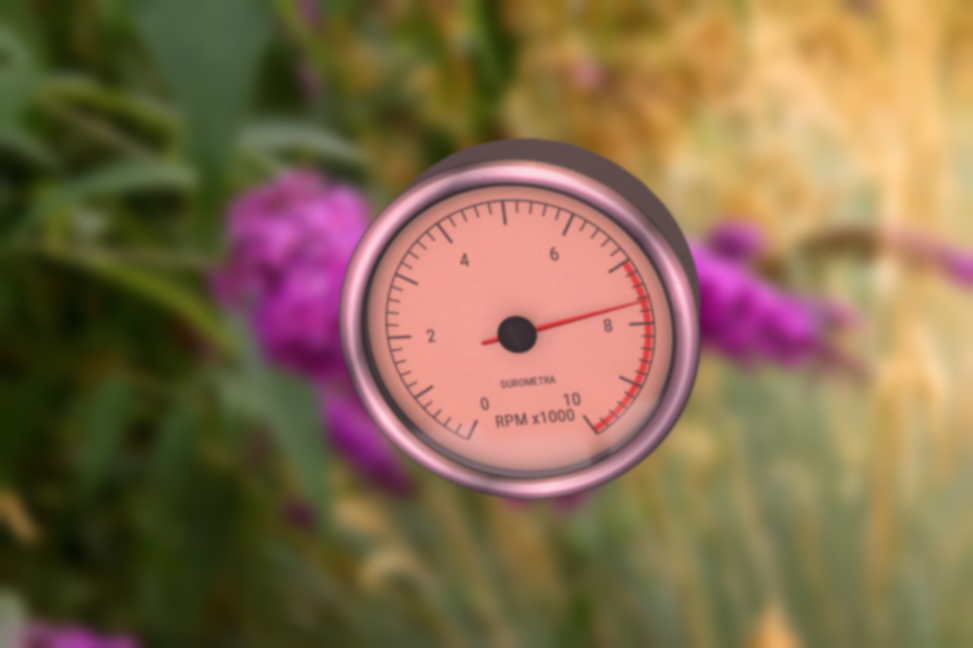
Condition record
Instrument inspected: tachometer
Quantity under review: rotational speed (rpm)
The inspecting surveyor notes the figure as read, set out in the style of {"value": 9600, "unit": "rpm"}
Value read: {"value": 7600, "unit": "rpm"}
